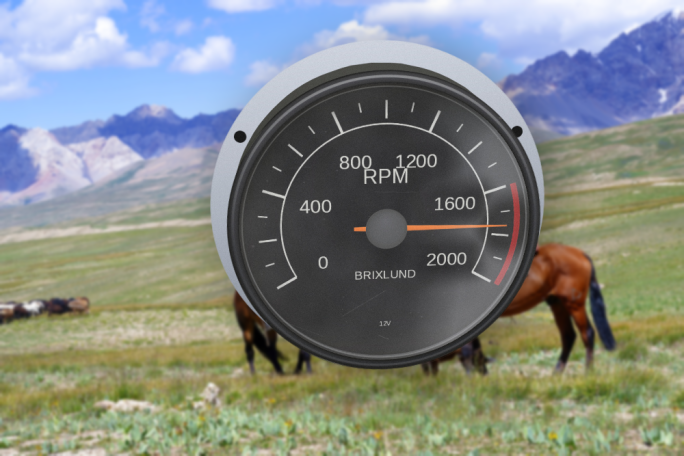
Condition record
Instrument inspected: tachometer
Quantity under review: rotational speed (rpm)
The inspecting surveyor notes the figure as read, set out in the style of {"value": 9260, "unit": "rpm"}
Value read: {"value": 1750, "unit": "rpm"}
